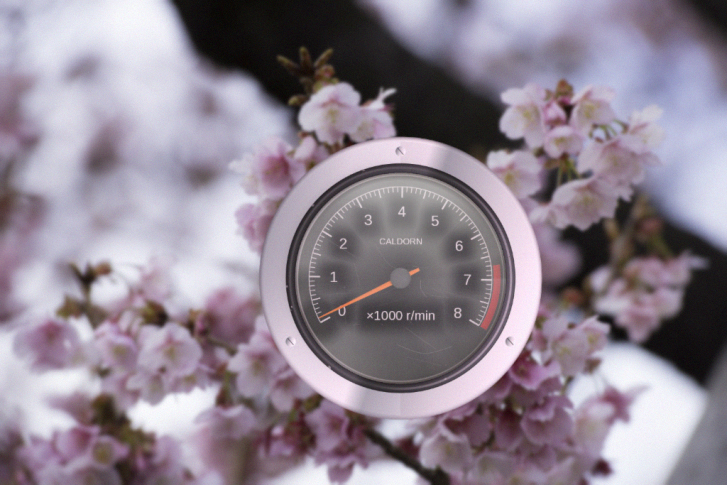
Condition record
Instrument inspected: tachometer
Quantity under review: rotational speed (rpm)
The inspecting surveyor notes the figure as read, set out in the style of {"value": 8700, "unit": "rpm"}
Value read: {"value": 100, "unit": "rpm"}
